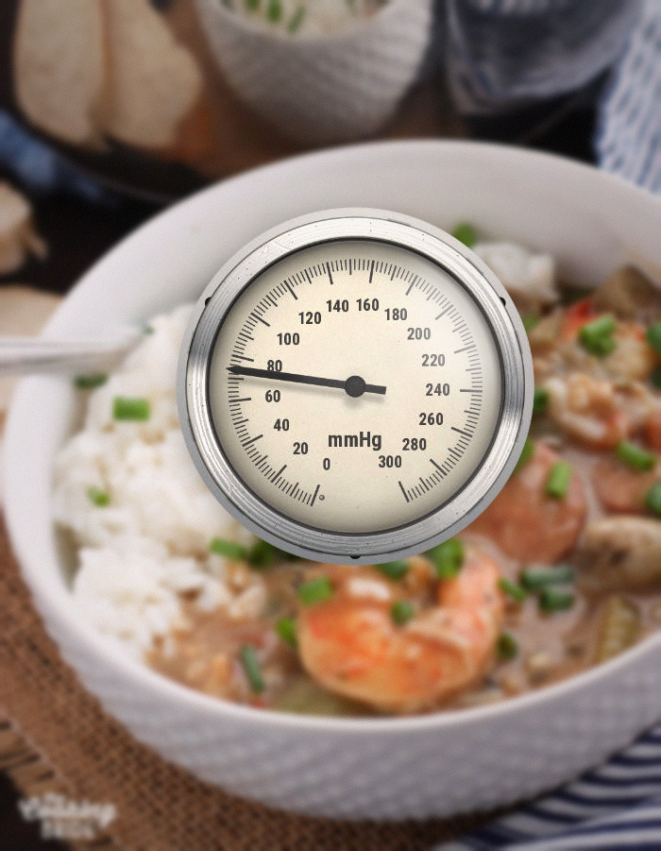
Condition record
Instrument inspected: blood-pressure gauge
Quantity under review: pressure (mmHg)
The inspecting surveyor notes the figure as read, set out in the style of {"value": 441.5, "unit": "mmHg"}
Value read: {"value": 74, "unit": "mmHg"}
